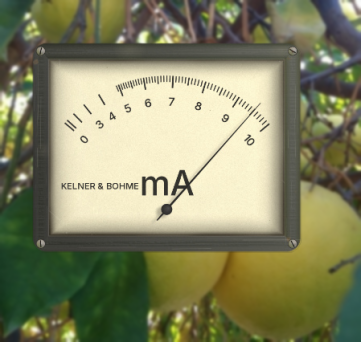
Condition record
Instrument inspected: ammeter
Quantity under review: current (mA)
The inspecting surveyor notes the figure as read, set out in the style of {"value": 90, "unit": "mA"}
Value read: {"value": 9.5, "unit": "mA"}
